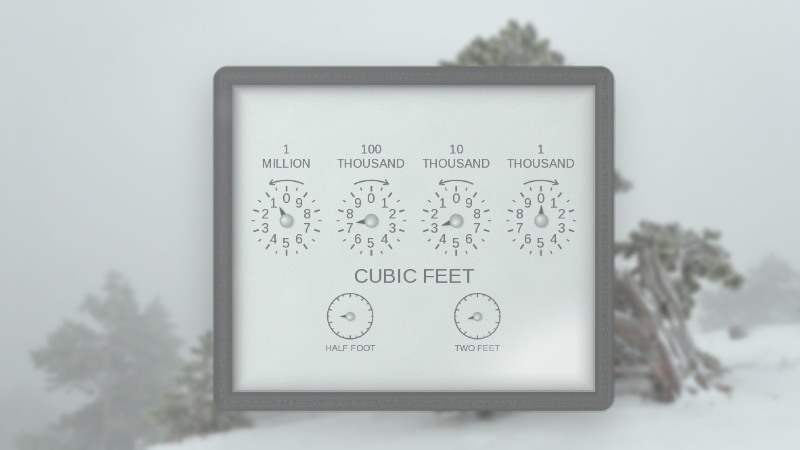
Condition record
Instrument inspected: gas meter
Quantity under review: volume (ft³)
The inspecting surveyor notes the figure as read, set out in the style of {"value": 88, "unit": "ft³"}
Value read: {"value": 73000, "unit": "ft³"}
